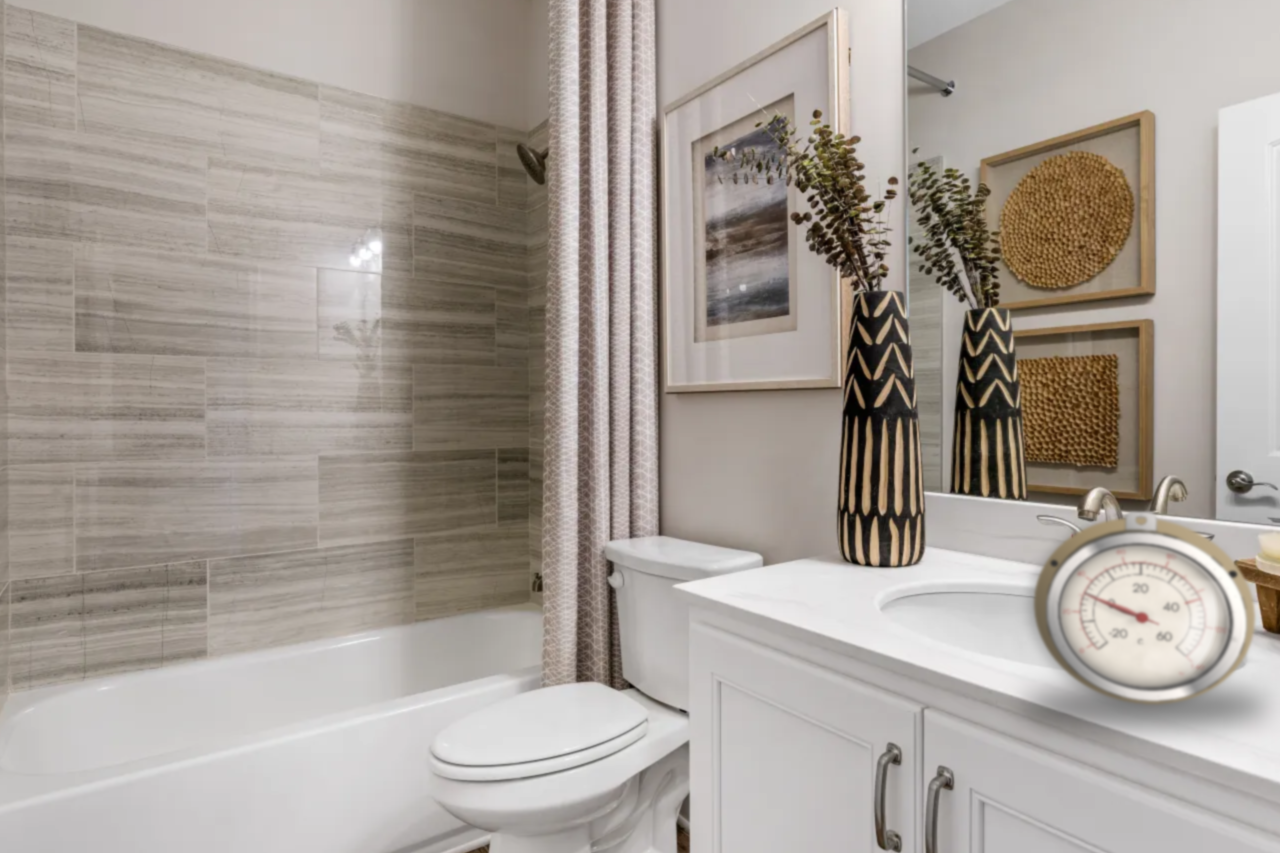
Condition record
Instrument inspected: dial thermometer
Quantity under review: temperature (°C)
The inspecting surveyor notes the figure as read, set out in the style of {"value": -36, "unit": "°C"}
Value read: {"value": 0, "unit": "°C"}
